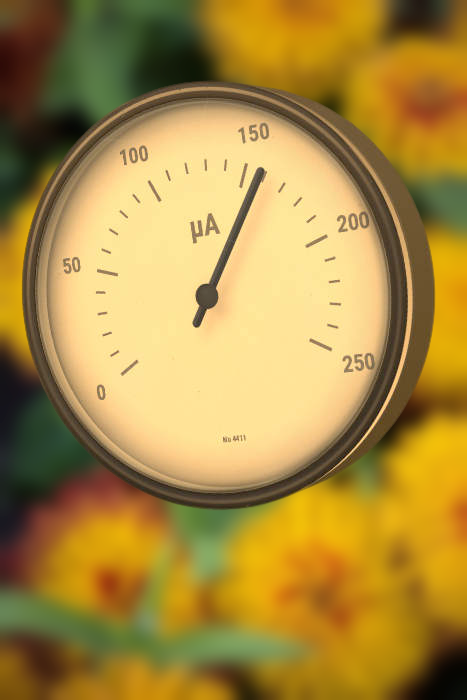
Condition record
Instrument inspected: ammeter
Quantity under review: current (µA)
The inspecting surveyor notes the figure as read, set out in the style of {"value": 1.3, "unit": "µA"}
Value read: {"value": 160, "unit": "µA"}
